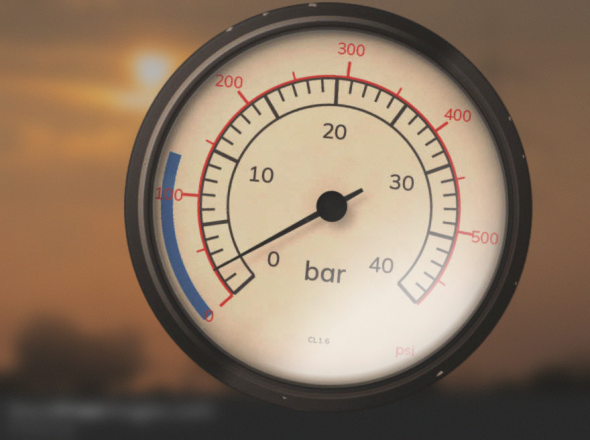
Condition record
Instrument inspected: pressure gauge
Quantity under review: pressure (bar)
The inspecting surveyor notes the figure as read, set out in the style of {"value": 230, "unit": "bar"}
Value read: {"value": 2, "unit": "bar"}
